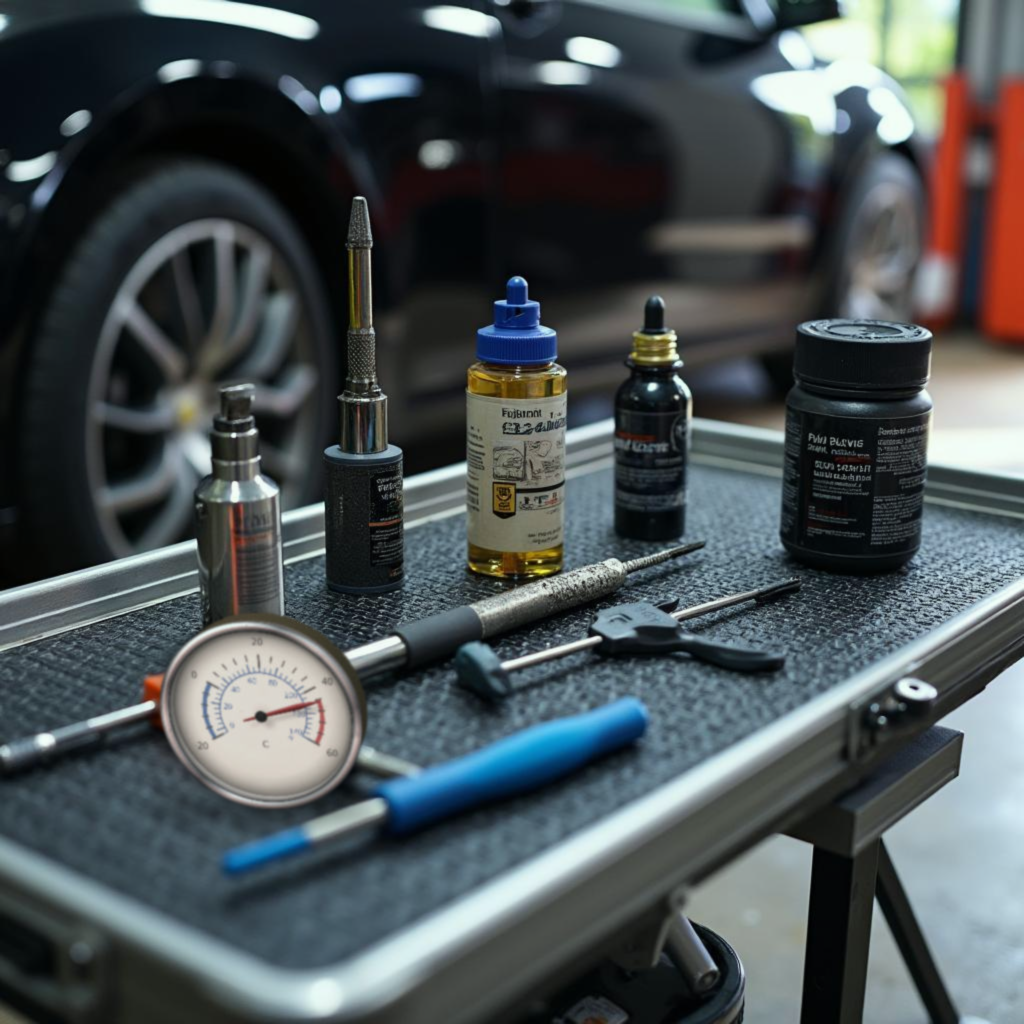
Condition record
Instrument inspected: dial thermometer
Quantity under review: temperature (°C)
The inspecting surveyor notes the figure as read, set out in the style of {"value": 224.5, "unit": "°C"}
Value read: {"value": 44, "unit": "°C"}
